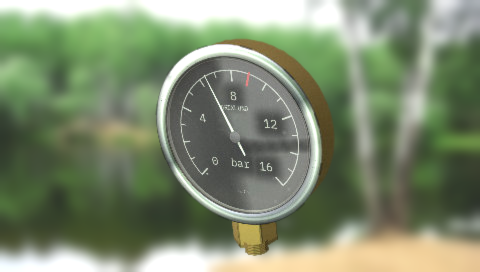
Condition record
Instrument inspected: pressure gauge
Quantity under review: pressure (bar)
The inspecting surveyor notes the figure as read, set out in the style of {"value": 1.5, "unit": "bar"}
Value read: {"value": 6.5, "unit": "bar"}
